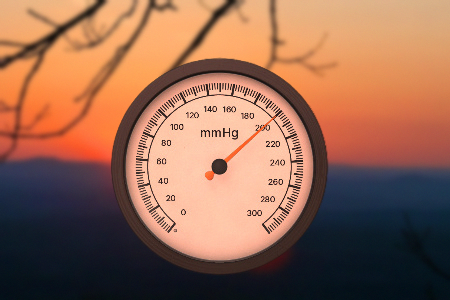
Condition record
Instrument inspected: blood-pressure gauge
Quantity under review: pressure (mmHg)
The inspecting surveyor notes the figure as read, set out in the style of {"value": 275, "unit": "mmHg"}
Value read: {"value": 200, "unit": "mmHg"}
